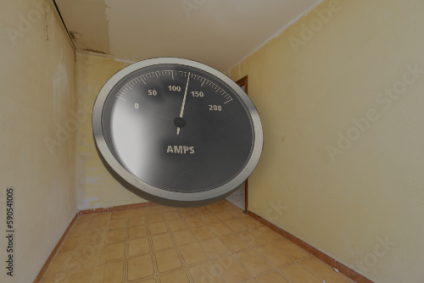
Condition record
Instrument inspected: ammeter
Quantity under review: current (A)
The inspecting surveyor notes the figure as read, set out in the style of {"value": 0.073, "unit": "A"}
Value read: {"value": 125, "unit": "A"}
